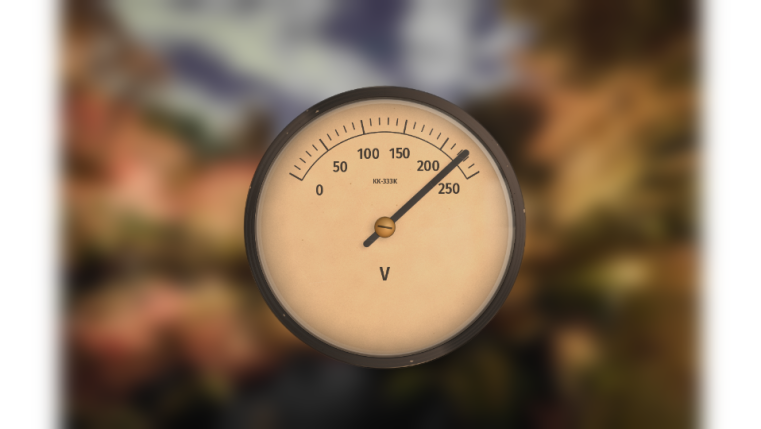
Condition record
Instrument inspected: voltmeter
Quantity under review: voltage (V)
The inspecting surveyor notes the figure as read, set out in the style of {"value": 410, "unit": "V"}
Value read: {"value": 225, "unit": "V"}
